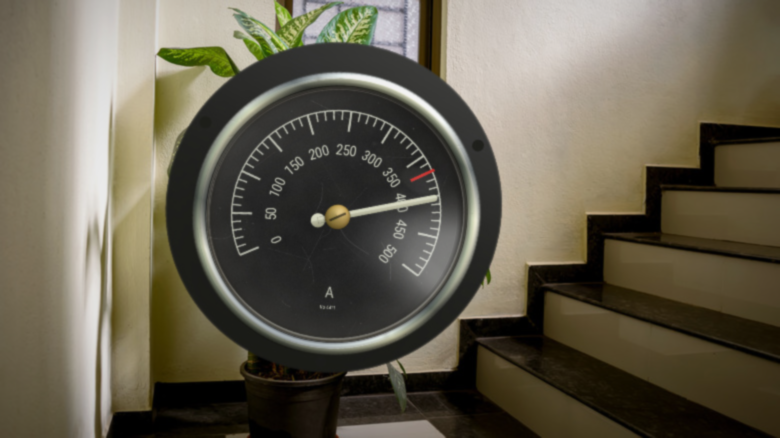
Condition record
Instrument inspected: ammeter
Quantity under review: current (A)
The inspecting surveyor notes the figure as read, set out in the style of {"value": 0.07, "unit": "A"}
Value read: {"value": 400, "unit": "A"}
